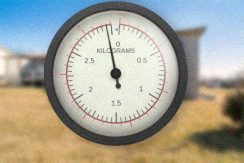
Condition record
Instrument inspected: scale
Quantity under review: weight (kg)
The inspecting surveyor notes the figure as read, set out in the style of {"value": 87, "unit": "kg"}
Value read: {"value": 2.95, "unit": "kg"}
